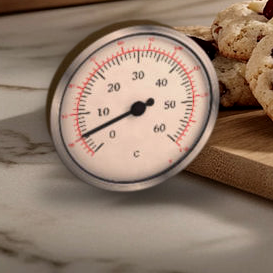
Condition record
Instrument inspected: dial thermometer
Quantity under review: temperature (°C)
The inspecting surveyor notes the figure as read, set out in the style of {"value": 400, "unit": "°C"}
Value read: {"value": 5, "unit": "°C"}
